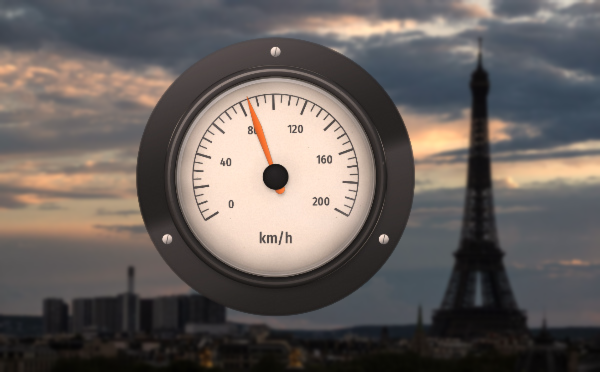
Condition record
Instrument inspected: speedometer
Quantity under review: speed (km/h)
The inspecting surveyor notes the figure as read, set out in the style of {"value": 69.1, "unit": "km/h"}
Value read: {"value": 85, "unit": "km/h"}
